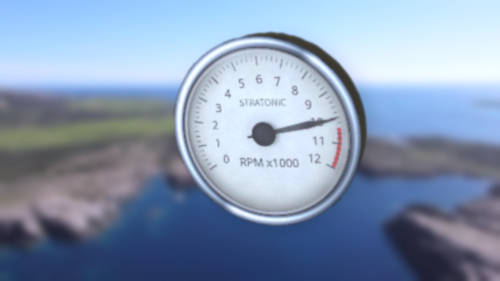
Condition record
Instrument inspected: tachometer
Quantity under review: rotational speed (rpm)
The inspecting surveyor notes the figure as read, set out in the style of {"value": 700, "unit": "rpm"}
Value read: {"value": 10000, "unit": "rpm"}
